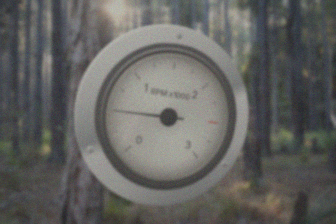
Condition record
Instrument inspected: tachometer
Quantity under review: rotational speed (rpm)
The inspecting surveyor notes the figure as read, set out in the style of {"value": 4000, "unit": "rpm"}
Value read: {"value": 500, "unit": "rpm"}
